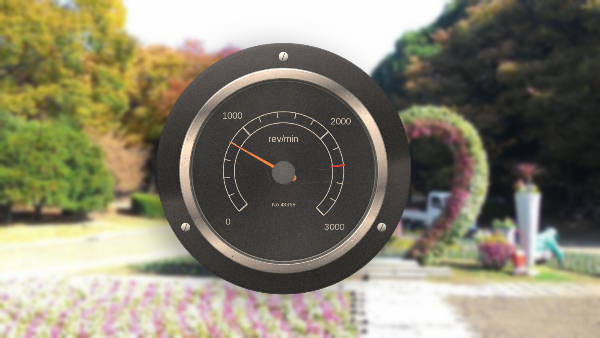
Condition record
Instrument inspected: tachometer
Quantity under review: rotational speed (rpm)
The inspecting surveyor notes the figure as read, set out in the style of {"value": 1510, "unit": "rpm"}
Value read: {"value": 800, "unit": "rpm"}
